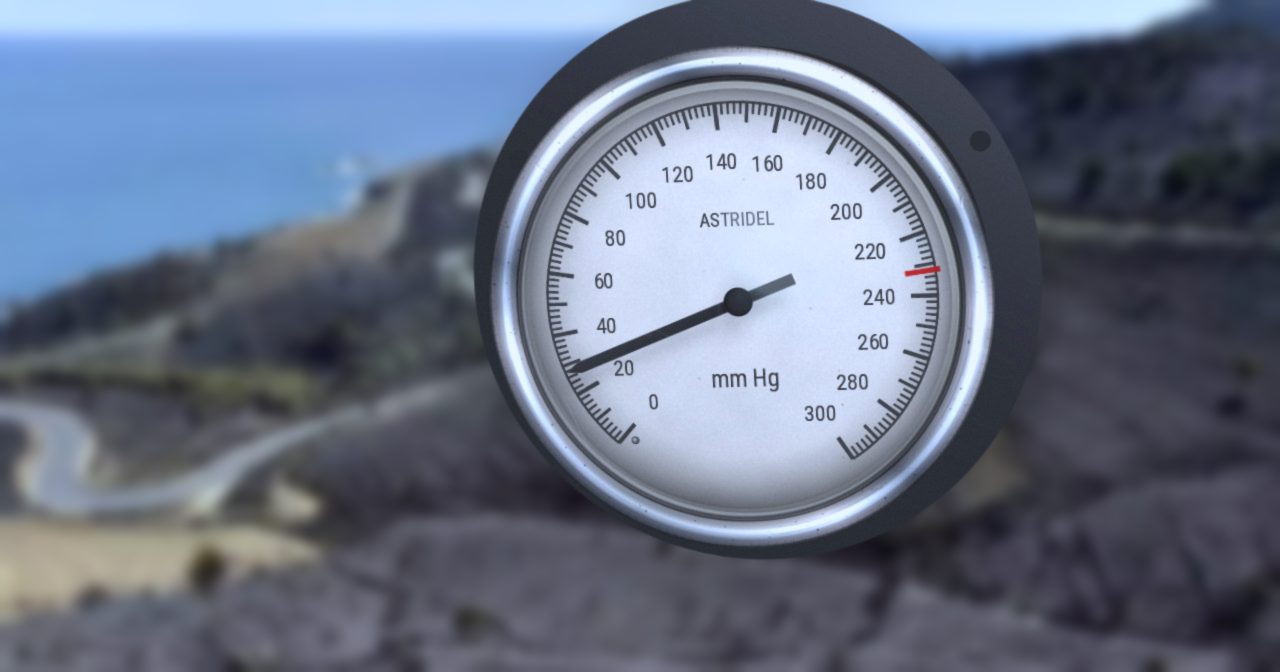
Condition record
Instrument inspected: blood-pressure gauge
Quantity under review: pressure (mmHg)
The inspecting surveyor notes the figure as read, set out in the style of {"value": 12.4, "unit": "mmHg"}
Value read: {"value": 28, "unit": "mmHg"}
